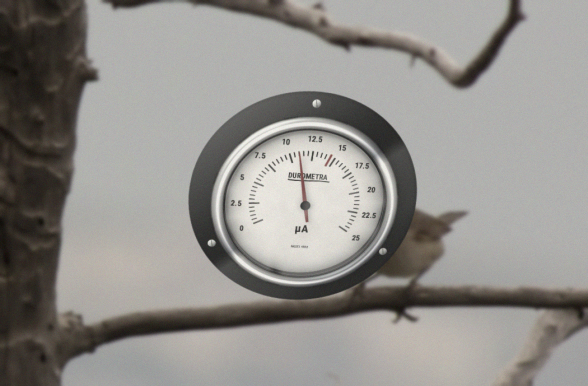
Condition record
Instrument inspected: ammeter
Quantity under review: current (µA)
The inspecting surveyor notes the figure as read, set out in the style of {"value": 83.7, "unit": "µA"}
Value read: {"value": 11, "unit": "µA"}
